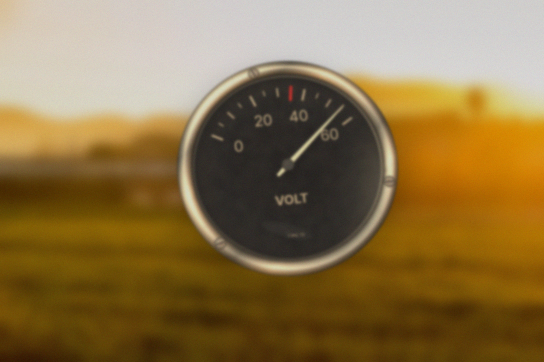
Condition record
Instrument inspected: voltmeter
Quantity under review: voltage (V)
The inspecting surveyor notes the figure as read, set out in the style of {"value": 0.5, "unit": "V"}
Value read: {"value": 55, "unit": "V"}
